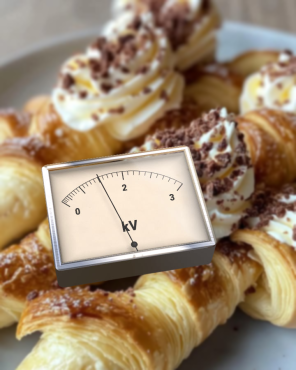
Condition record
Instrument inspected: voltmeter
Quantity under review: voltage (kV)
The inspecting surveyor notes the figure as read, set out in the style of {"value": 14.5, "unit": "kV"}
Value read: {"value": 1.5, "unit": "kV"}
